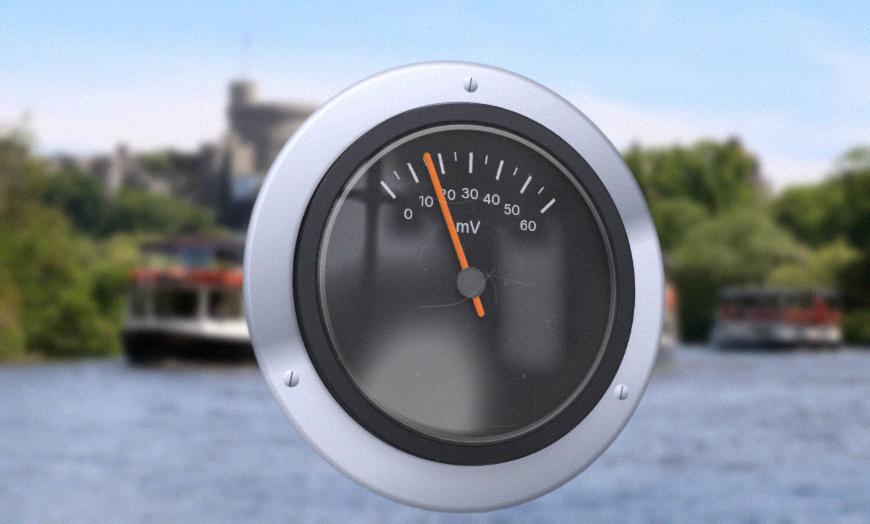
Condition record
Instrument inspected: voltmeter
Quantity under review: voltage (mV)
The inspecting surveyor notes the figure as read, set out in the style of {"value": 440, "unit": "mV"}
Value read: {"value": 15, "unit": "mV"}
